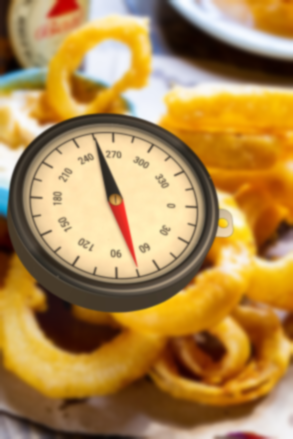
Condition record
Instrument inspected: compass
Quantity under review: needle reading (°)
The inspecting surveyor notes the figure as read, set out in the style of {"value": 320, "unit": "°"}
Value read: {"value": 75, "unit": "°"}
